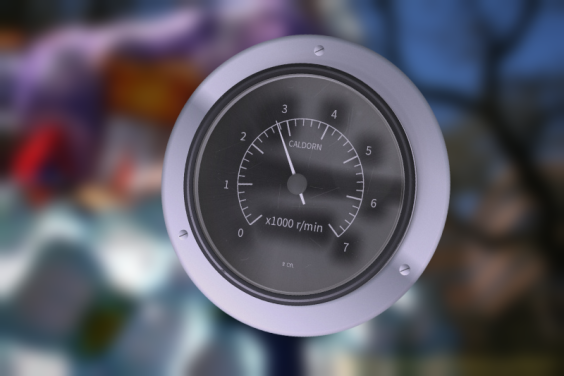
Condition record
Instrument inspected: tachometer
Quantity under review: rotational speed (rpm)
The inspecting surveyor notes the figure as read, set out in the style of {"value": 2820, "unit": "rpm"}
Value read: {"value": 2800, "unit": "rpm"}
